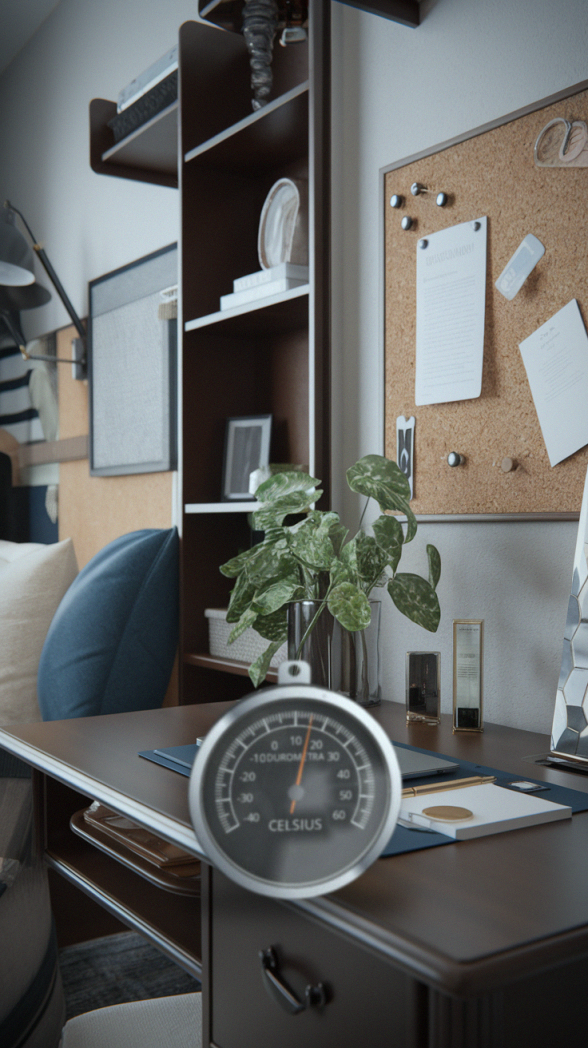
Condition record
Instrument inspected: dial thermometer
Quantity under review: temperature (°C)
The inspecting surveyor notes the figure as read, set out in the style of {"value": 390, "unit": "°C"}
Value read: {"value": 15, "unit": "°C"}
